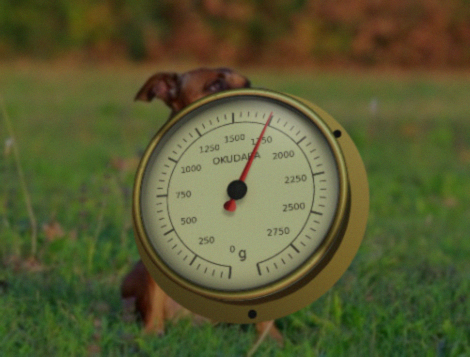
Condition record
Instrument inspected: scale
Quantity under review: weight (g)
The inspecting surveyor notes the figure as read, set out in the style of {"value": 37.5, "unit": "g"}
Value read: {"value": 1750, "unit": "g"}
